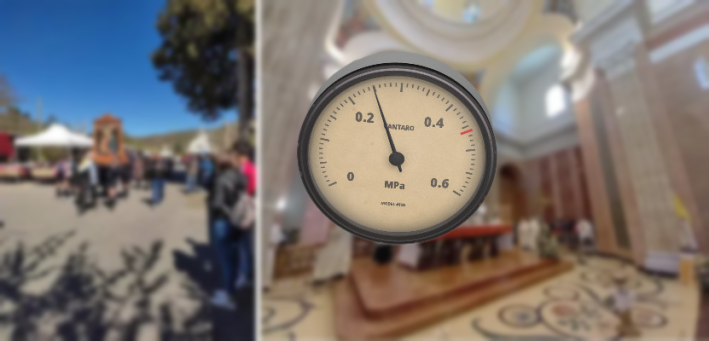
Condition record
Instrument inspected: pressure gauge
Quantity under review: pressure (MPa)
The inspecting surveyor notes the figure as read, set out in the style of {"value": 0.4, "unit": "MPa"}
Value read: {"value": 0.25, "unit": "MPa"}
